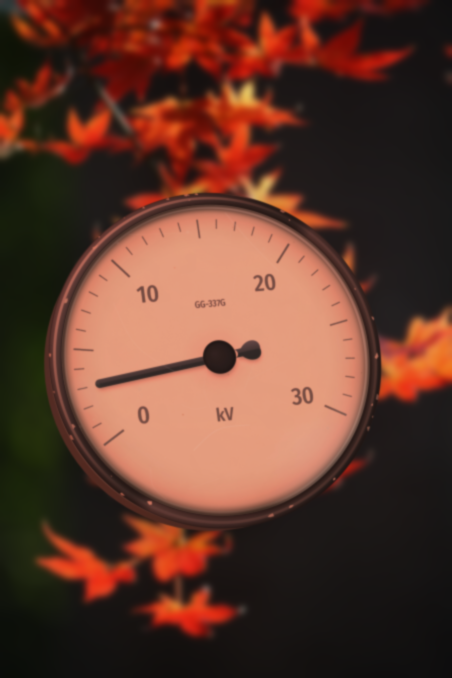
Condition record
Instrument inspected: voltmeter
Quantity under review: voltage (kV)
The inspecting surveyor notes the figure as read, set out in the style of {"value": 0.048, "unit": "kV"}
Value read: {"value": 3, "unit": "kV"}
